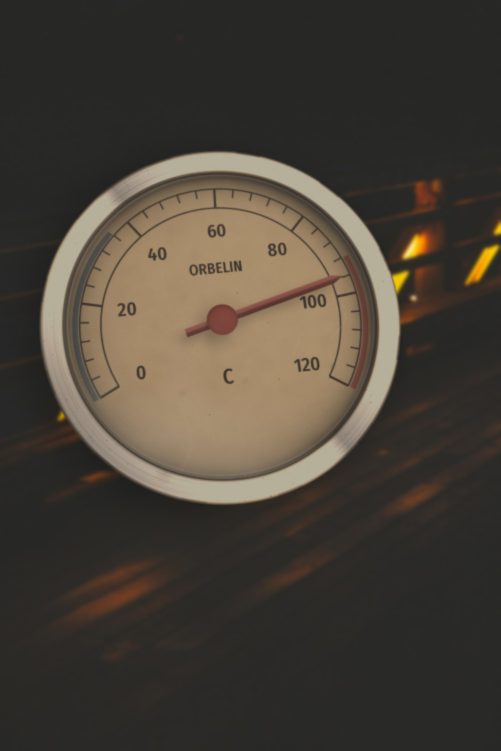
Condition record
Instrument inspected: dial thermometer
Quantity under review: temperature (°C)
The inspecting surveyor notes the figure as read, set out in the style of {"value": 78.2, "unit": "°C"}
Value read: {"value": 96, "unit": "°C"}
